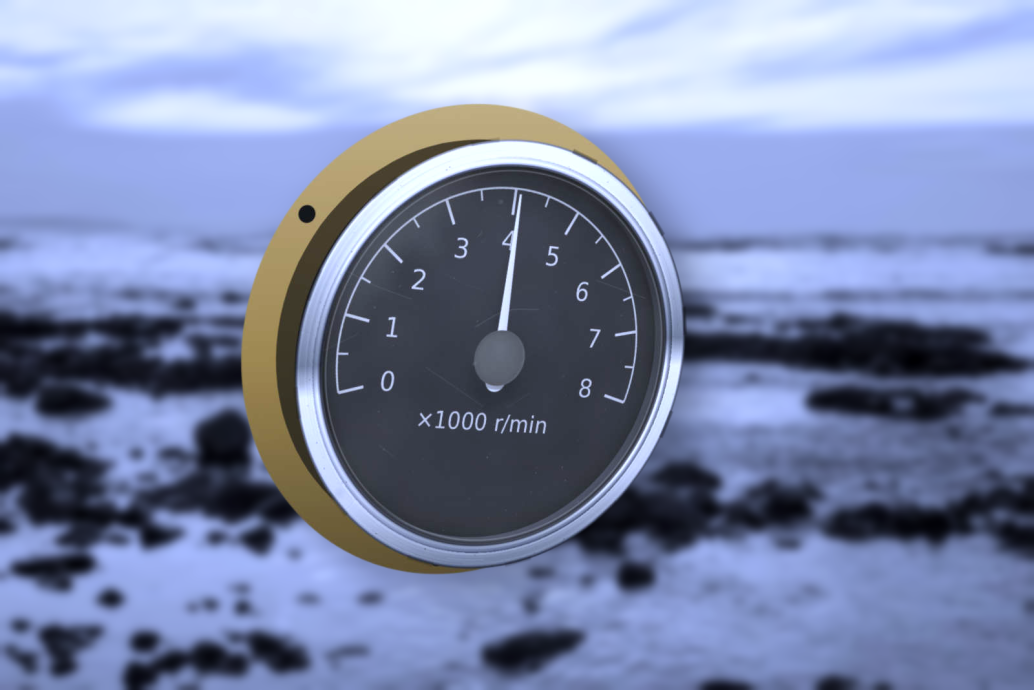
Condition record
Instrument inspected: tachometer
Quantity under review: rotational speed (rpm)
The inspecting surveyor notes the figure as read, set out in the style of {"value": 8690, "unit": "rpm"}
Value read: {"value": 4000, "unit": "rpm"}
